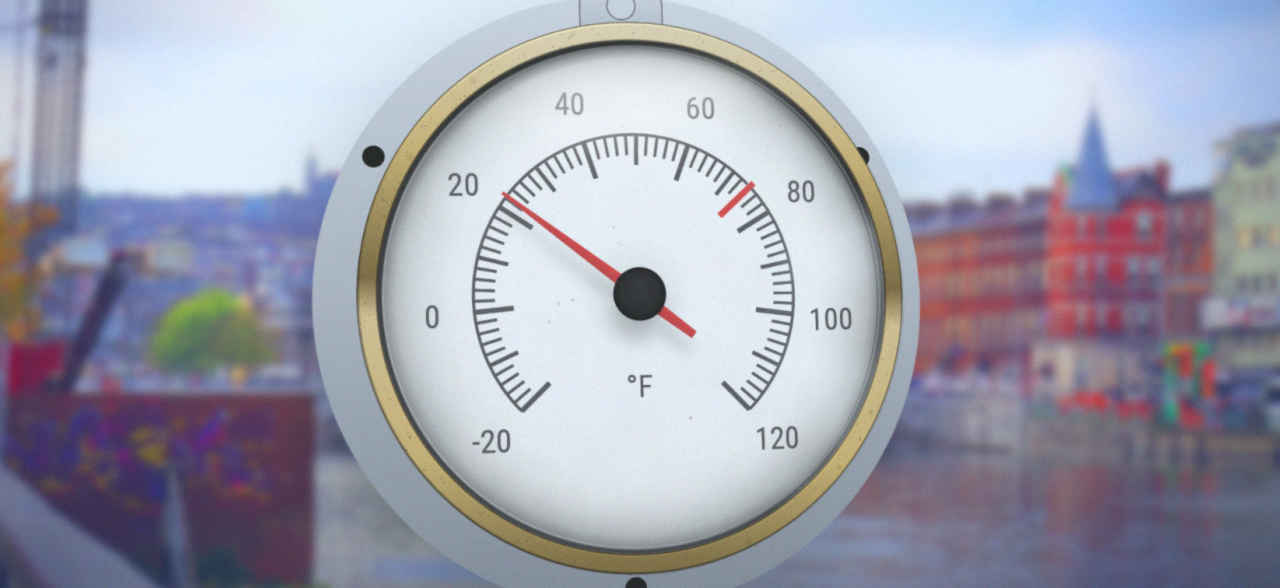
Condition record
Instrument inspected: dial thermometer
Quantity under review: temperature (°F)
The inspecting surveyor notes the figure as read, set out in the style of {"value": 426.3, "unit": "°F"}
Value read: {"value": 22, "unit": "°F"}
